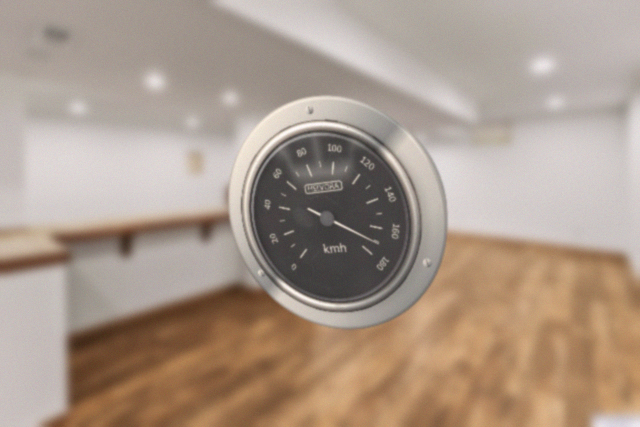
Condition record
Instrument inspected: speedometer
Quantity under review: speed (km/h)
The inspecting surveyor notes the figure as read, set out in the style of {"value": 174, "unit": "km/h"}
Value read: {"value": 170, "unit": "km/h"}
